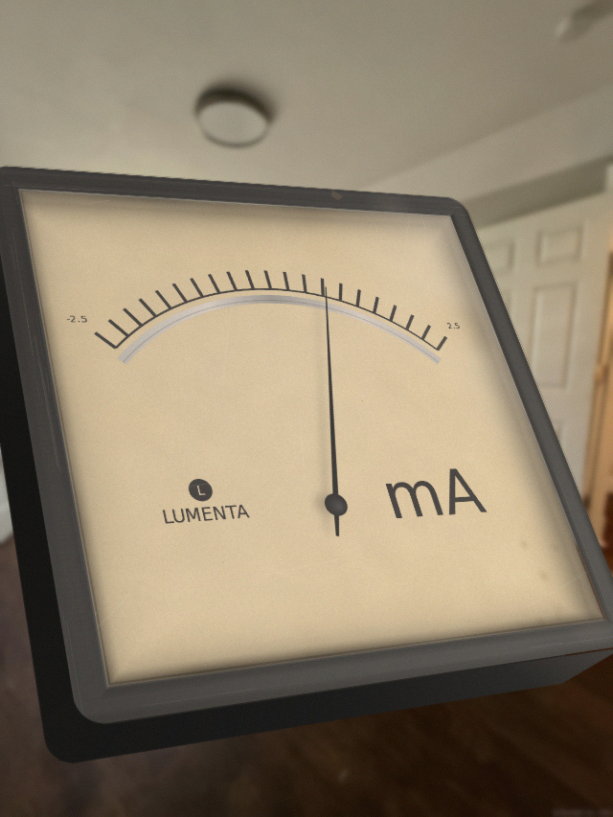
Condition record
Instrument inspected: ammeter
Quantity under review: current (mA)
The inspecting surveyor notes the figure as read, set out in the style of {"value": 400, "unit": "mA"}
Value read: {"value": 0.75, "unit": "mA"}
